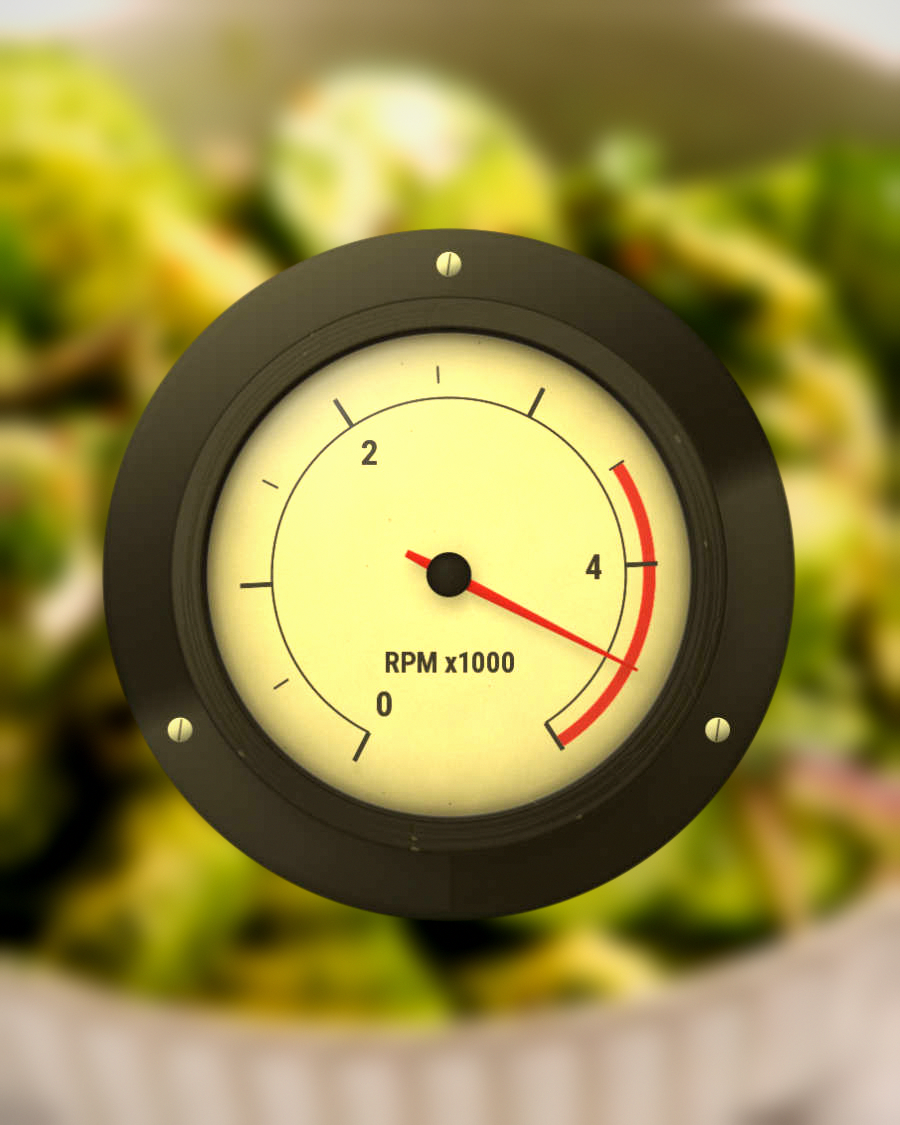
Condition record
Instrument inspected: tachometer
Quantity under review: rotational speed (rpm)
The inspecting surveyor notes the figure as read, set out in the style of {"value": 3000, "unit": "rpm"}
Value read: {"value": 4500, "unit": "rpm"}
